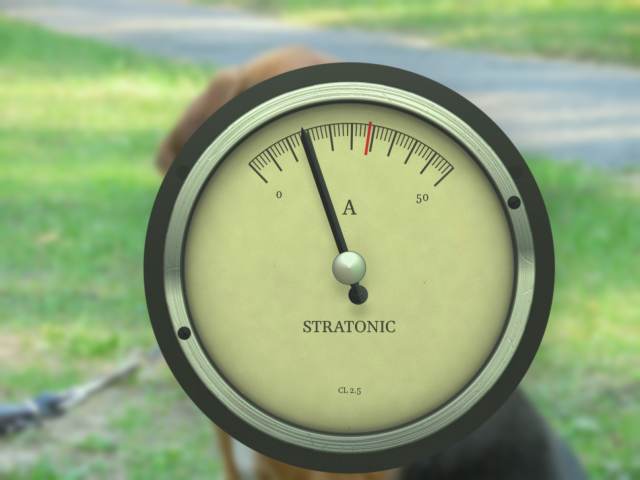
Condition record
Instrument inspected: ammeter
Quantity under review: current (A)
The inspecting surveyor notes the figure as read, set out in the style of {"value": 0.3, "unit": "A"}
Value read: {"value": 14, "unit": "A"}
